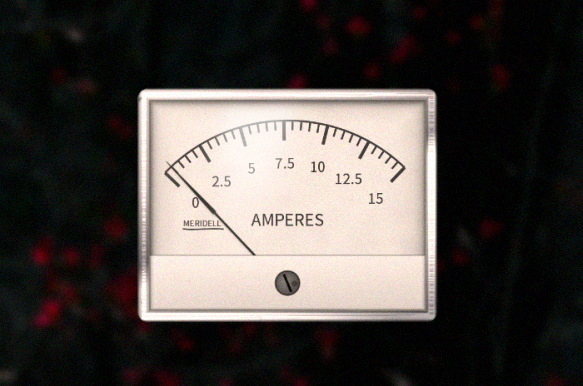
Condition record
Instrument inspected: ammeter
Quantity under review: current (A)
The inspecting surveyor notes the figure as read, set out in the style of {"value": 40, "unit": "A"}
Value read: {"value": 0.5, "unit": "A"}
